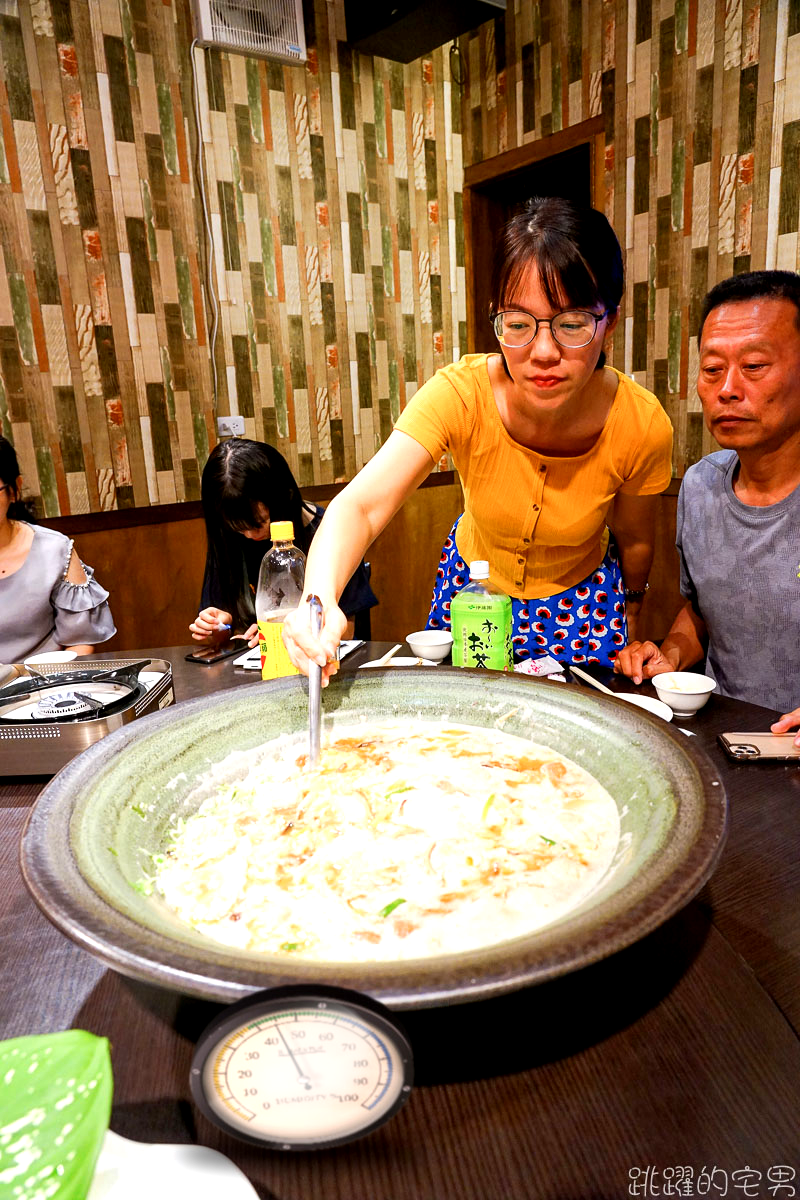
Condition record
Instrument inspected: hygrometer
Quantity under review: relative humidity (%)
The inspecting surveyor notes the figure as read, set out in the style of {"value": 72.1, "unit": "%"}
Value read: {"value": 45, "unit": "%"}
